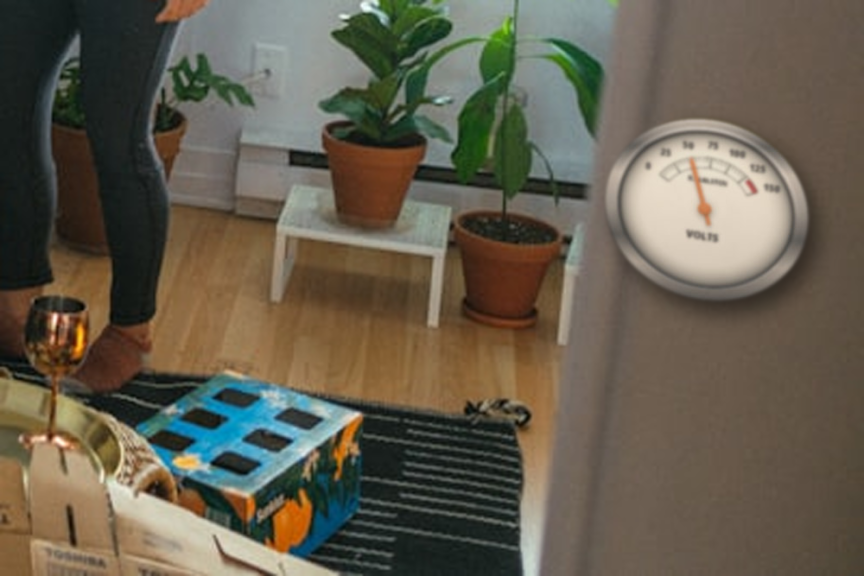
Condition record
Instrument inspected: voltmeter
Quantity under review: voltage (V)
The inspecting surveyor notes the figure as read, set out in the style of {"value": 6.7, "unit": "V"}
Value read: {"value": 50, "unit": "V"}
